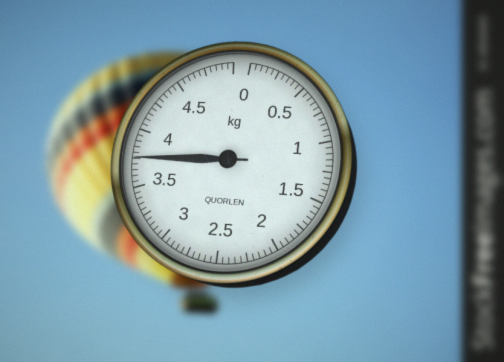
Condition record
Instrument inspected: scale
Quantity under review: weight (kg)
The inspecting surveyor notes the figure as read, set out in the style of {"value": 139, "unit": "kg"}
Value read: {"value": 3.75, "unit": "kg"}
